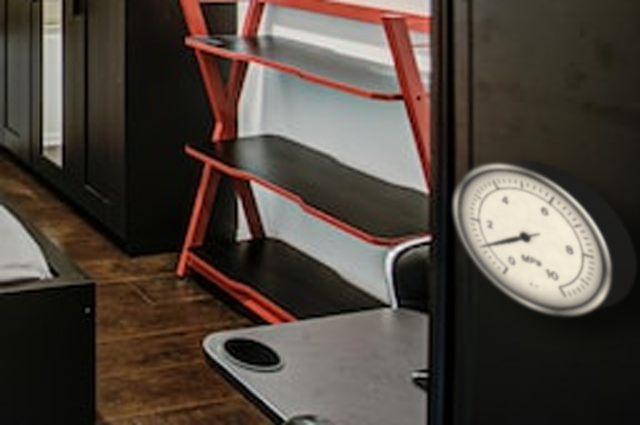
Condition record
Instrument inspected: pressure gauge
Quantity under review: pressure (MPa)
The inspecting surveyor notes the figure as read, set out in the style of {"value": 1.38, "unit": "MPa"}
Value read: {"value": 1, "unit": "MPa"}
